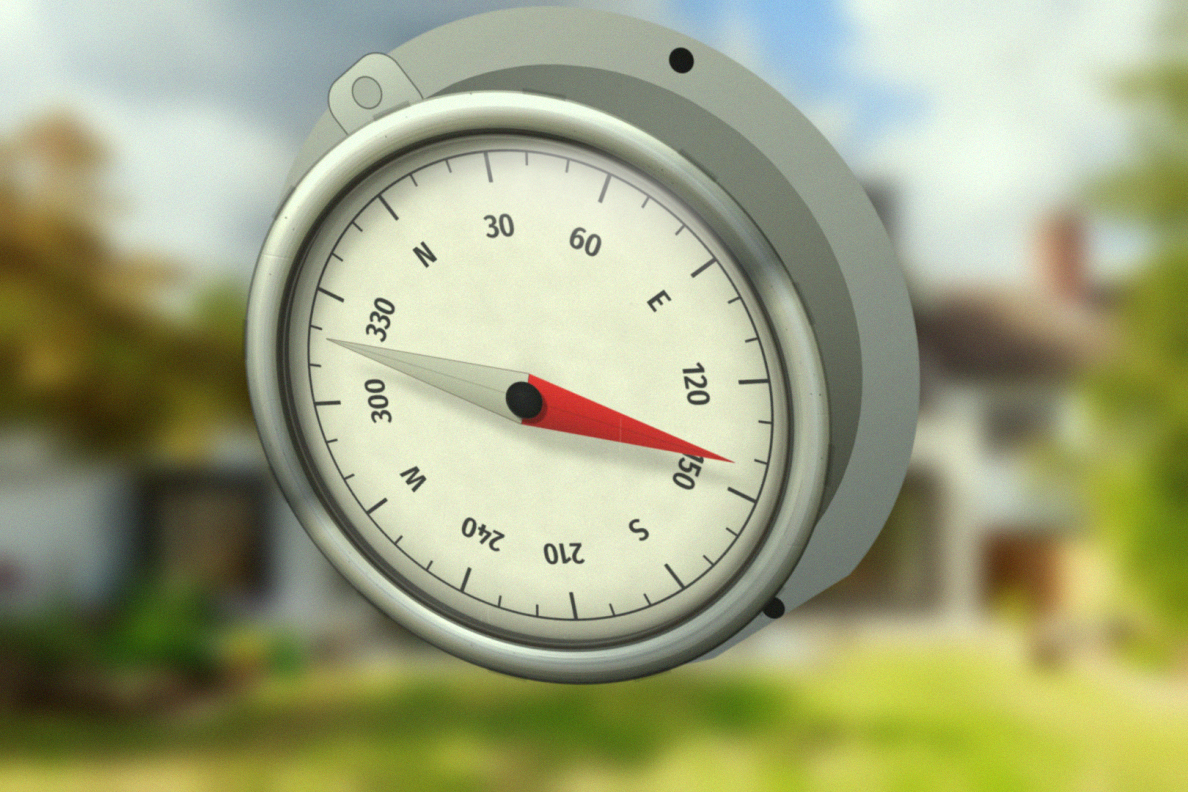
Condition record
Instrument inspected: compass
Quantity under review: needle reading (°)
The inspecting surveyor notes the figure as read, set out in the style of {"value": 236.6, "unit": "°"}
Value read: {"value": 140, "unit": "°"}
